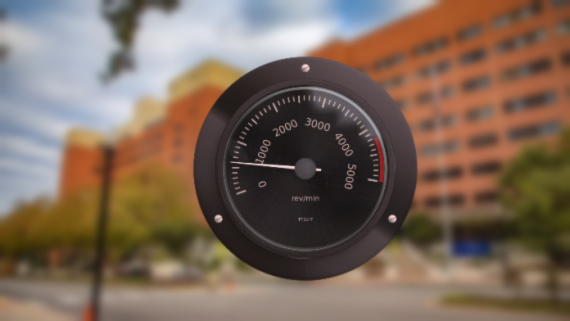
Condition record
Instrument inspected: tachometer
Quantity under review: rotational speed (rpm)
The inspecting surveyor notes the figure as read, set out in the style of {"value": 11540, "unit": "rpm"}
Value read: {"value": 600, "unit": "rpm"}
